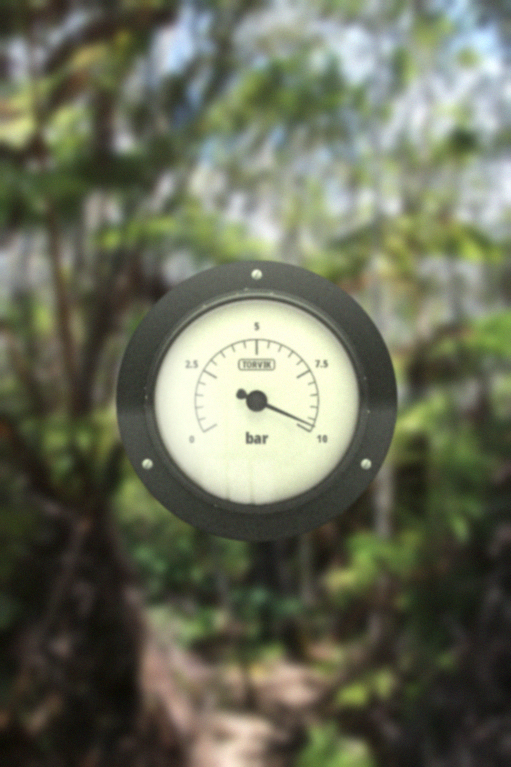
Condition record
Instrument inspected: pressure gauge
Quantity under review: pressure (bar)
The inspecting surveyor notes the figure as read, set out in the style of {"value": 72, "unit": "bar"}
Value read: {"value": 9.75, "unit": "bar"}
